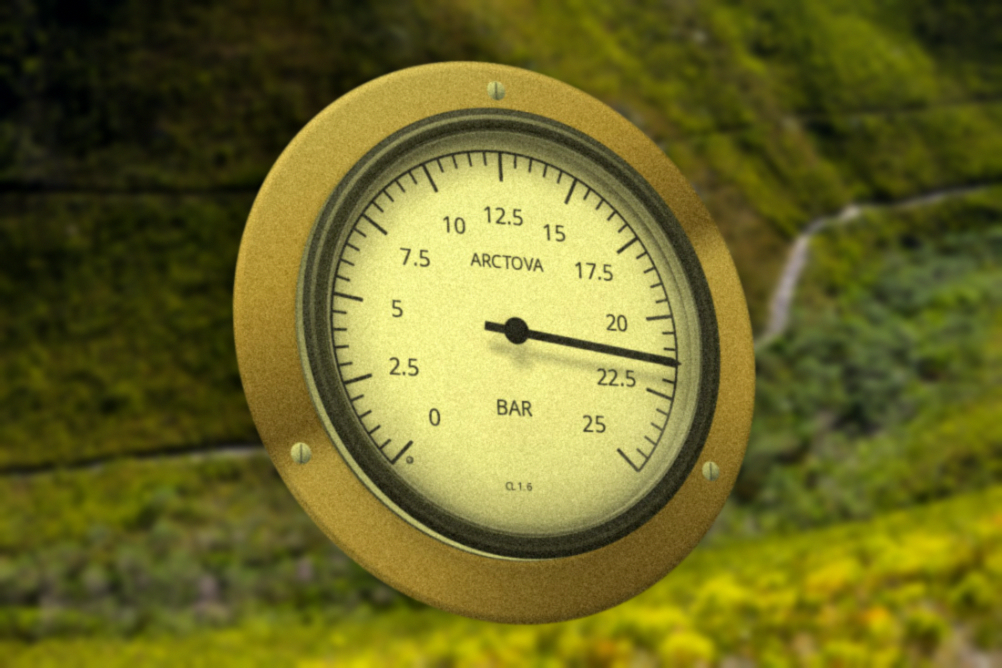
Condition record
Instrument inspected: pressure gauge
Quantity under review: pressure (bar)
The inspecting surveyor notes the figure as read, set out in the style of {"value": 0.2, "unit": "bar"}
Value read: {"value": 21.5, "unit": "bar"}
